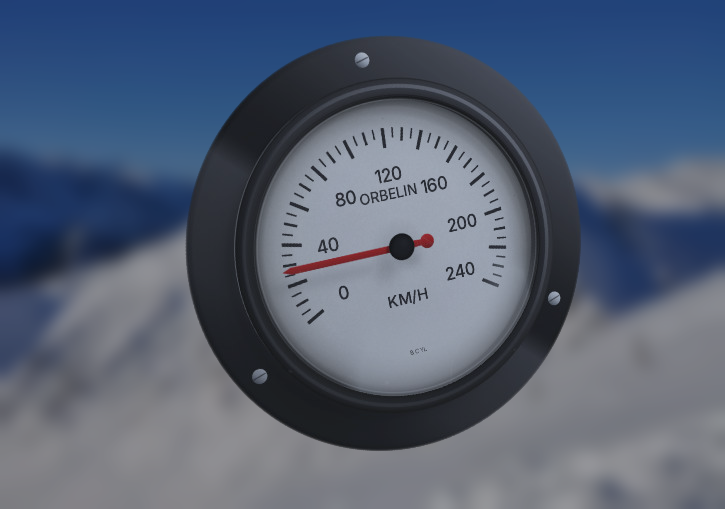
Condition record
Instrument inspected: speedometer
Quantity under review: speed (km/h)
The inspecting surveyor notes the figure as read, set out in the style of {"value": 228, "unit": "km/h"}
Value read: {"value": 27.5, "unit": "km/h"}
